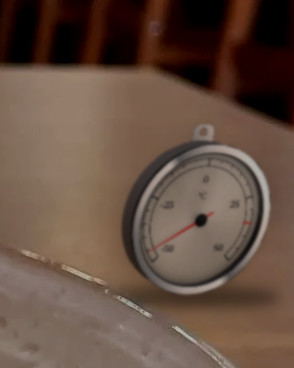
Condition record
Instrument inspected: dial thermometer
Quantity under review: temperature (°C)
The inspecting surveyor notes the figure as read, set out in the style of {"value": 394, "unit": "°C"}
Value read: {"value": -45, "unit": "°C"}
